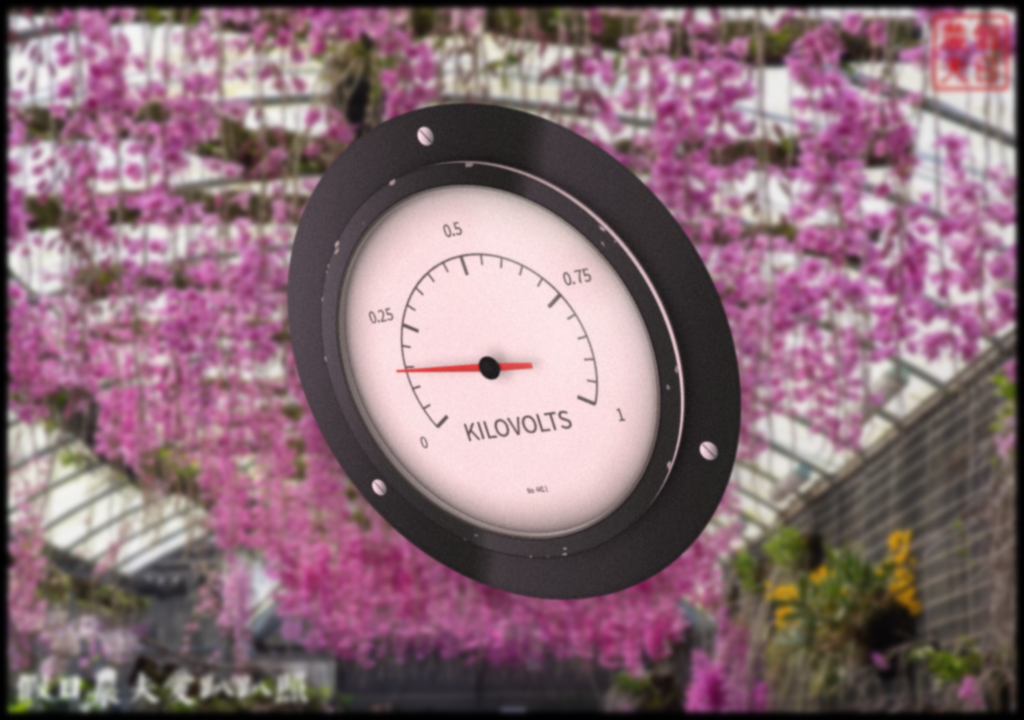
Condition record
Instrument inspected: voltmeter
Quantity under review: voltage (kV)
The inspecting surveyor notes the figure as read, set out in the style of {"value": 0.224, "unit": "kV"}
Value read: {"value": 0.15, "unit": "kV"}
